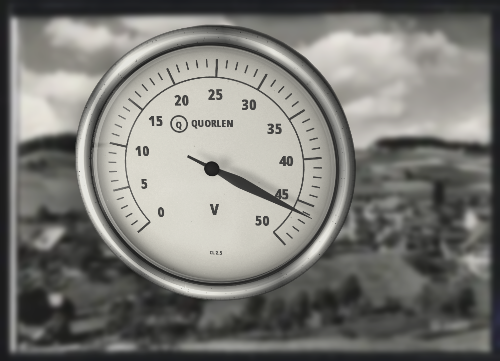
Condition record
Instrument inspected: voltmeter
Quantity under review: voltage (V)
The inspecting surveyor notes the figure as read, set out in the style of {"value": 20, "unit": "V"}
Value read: {"value": 46, "unit": "V"}
